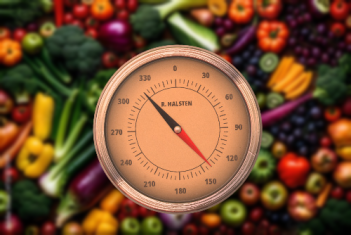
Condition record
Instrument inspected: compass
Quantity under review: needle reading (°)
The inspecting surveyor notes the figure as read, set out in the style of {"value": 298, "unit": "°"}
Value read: {"value": 140, "unit": "°"}
